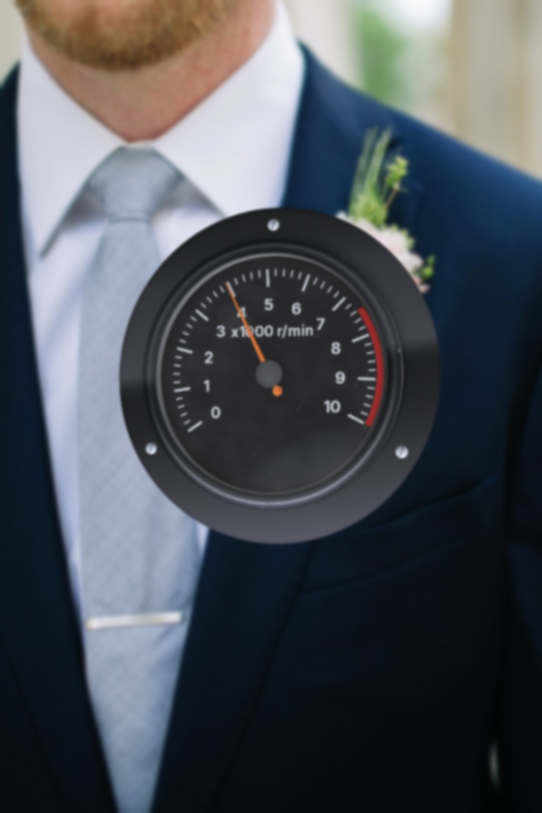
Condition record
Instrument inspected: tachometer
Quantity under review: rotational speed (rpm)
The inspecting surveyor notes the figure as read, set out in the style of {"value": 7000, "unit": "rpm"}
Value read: {"value": 4000, "unit": "rpm"}
